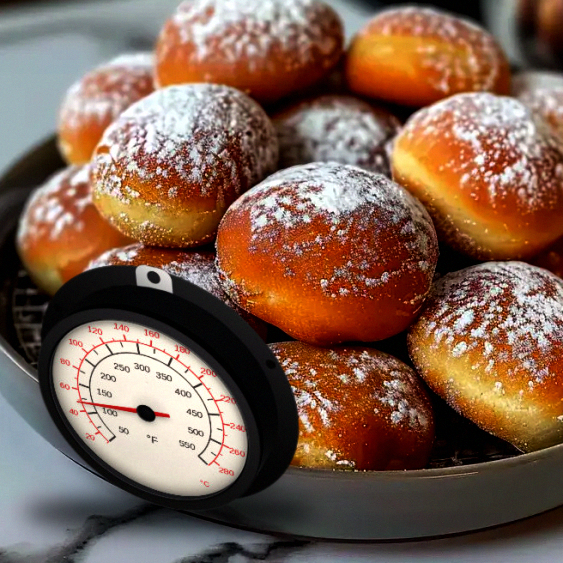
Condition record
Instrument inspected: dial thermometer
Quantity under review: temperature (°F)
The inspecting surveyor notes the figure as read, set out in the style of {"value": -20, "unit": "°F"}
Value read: {"value": 125, "unit": "°F"}
